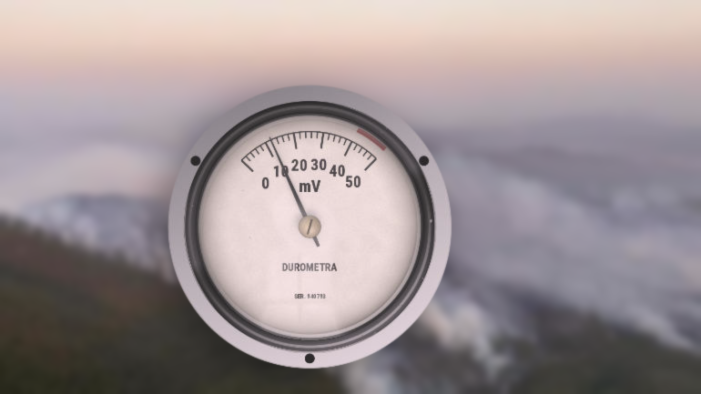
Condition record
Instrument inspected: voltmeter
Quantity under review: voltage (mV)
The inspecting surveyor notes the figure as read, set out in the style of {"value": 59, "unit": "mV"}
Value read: {"value": 12, "unit": "mV"}
